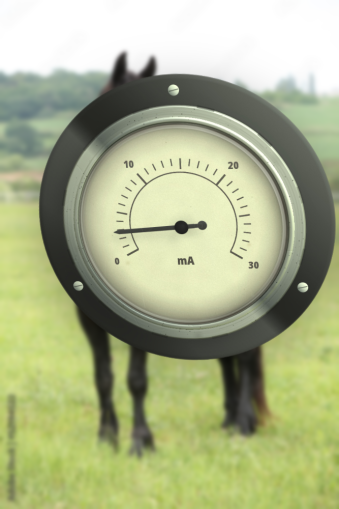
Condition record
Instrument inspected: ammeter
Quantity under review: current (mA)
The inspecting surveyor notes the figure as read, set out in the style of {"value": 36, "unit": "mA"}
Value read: {"value": 3, "unit": "mA"}
